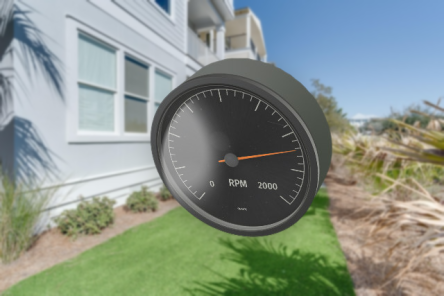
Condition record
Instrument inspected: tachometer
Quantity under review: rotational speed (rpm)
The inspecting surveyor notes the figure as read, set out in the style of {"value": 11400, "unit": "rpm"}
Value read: {"value": 1600, "unit": "rpm"}
